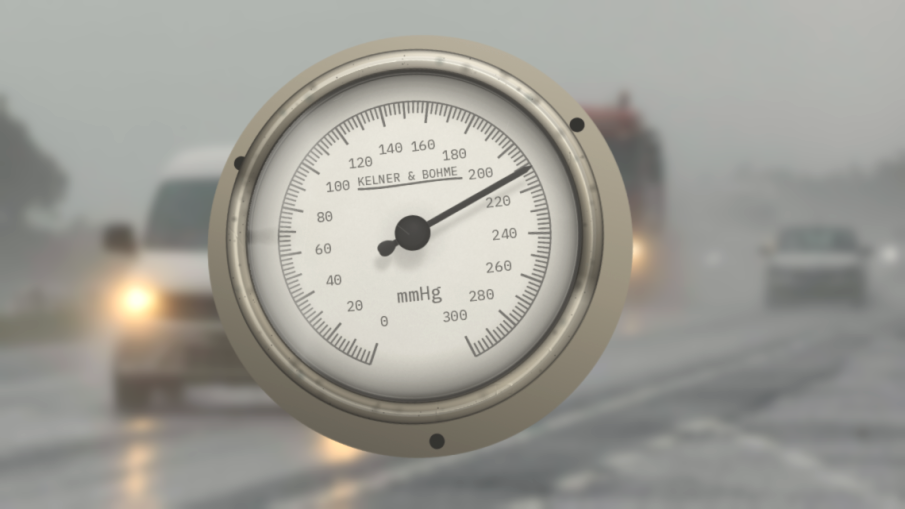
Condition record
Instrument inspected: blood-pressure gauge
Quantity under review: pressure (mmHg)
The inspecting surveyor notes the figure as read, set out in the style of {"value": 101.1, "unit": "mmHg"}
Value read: {"value": 212, "unit": "mmHg"}
